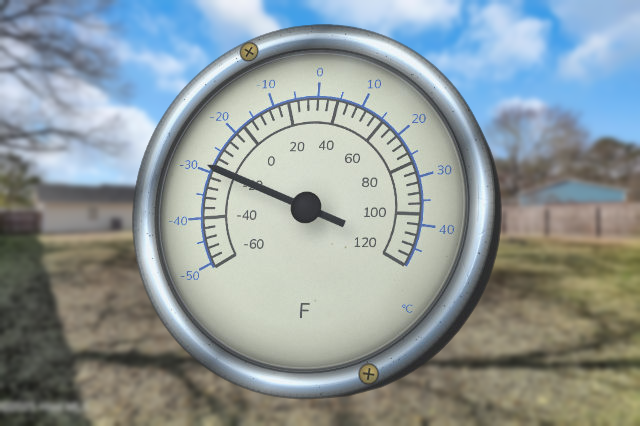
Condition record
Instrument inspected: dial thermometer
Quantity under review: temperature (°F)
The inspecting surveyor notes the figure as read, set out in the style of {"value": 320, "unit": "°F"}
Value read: {"value": -20, "unit": "°F"}
